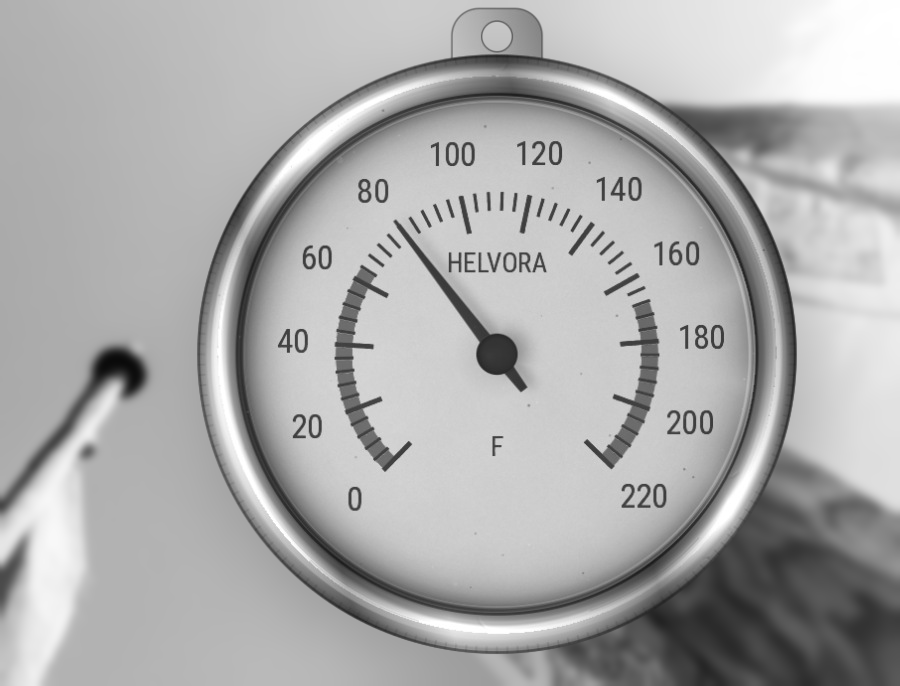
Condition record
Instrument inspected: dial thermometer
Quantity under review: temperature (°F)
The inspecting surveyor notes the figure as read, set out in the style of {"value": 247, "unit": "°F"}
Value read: {"value": 80, "unit": "°F"}
